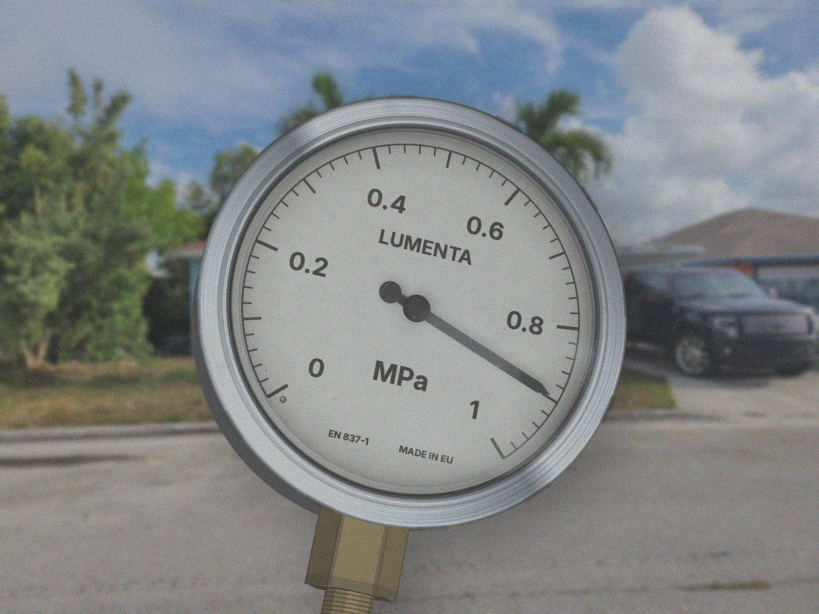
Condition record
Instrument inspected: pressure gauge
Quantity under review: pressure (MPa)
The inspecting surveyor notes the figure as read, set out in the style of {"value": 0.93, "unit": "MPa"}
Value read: {"value": 0.9, "unit": "MPa"}
